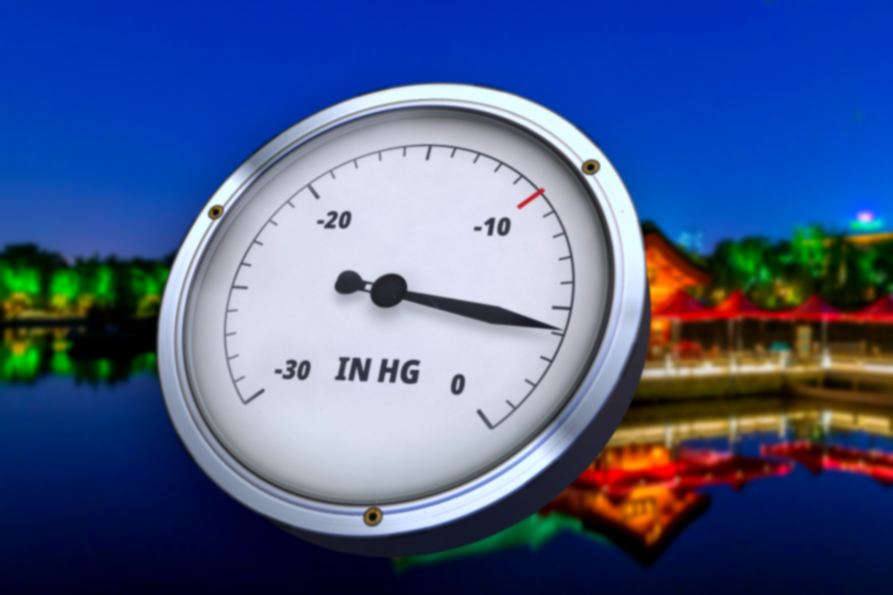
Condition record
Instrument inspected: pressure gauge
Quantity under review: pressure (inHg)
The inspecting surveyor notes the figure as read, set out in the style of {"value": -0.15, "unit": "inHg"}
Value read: {"value": -4, "unit": "inHg"}
